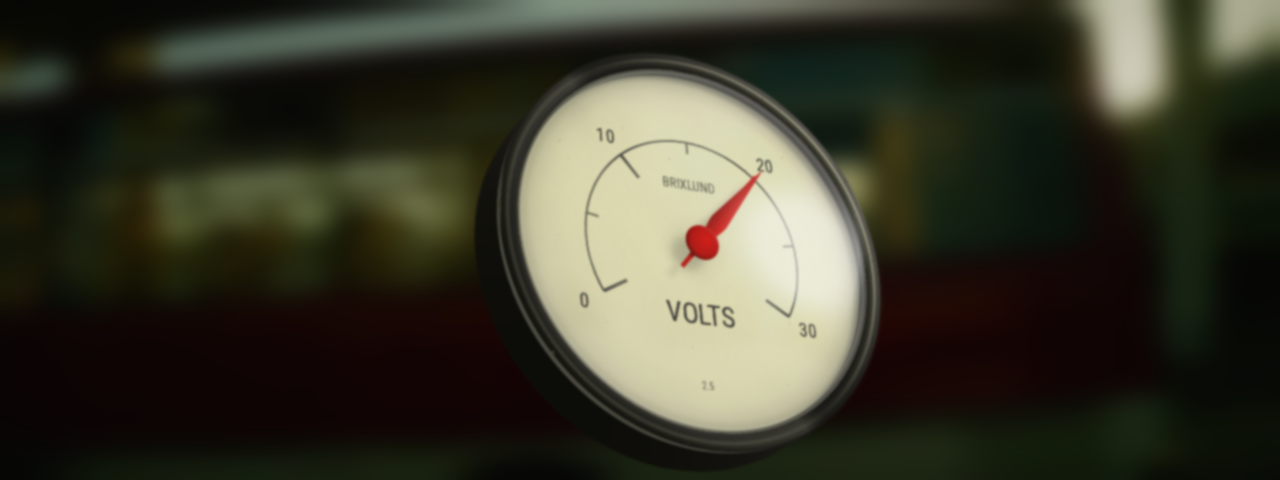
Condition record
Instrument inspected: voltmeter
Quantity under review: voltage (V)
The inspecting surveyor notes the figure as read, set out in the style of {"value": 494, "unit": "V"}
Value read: {"value": 20, "unit": "V"}
